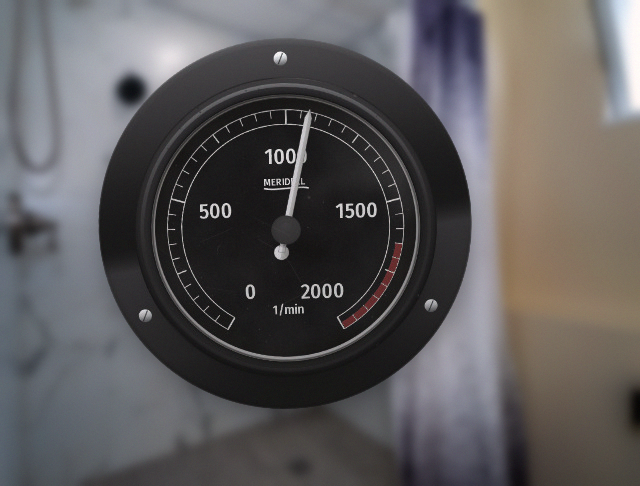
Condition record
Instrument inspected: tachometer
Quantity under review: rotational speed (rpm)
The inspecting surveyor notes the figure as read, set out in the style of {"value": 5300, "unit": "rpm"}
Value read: {"value": 1075, "unit": "rpm"}
